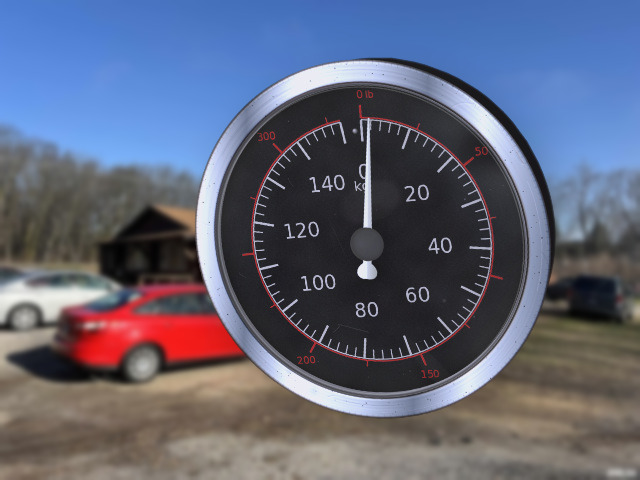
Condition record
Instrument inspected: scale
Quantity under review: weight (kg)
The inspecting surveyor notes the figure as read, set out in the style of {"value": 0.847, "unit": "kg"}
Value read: {"value": 2, "unit": "kg"}
